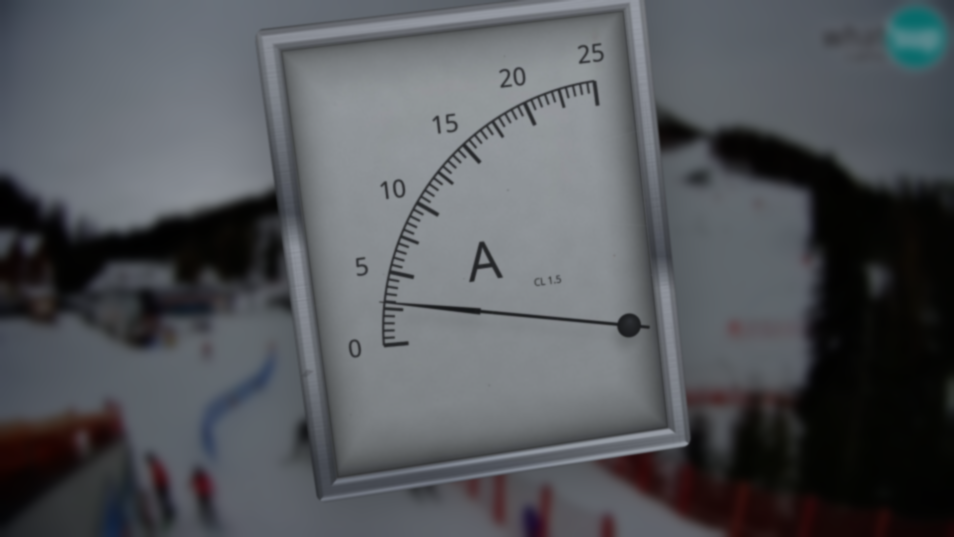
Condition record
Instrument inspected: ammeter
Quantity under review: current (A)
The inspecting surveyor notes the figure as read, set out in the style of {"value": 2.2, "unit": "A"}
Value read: {"value": 3, "unit": "A"}
